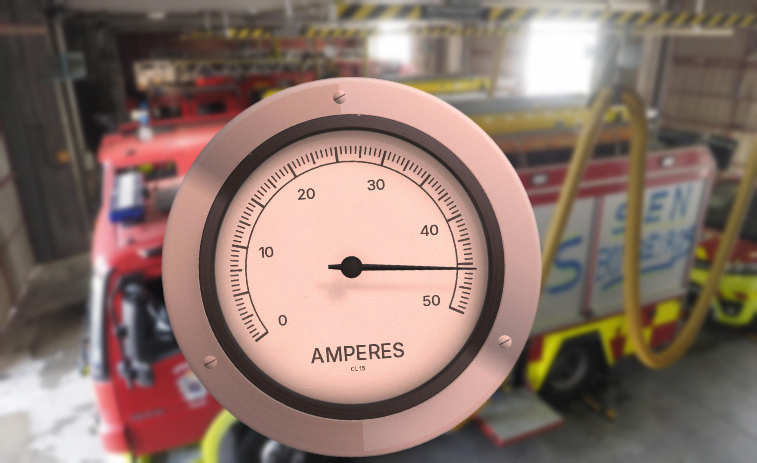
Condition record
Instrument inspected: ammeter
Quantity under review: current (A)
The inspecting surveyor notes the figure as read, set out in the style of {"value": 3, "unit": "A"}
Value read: {"value": 45.5, "unit": "A"}
